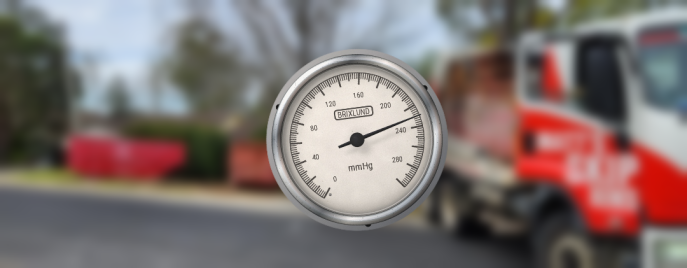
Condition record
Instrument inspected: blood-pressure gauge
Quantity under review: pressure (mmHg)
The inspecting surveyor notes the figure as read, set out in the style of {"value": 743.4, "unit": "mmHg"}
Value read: {"value": 230, "unit": "mmHg"}
